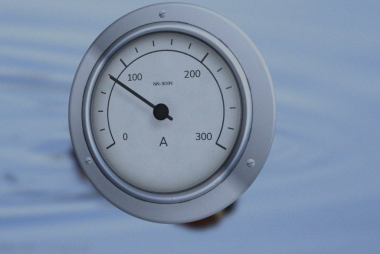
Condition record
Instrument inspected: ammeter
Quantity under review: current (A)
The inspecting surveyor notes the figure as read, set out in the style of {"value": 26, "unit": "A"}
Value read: {"value": 80, "unit": "A"}
